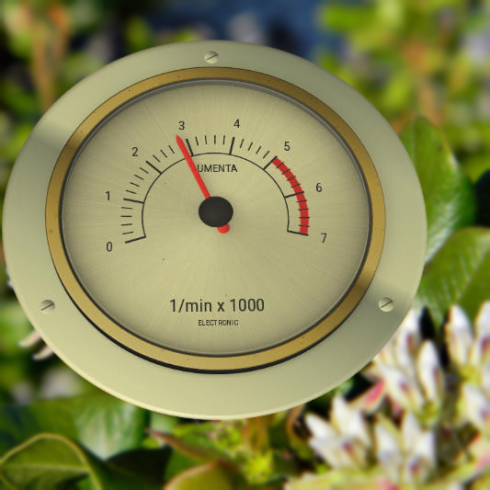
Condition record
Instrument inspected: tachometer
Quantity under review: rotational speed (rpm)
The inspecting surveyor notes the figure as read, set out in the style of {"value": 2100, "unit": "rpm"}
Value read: {"value": 2800, "unit": "rpm"}
